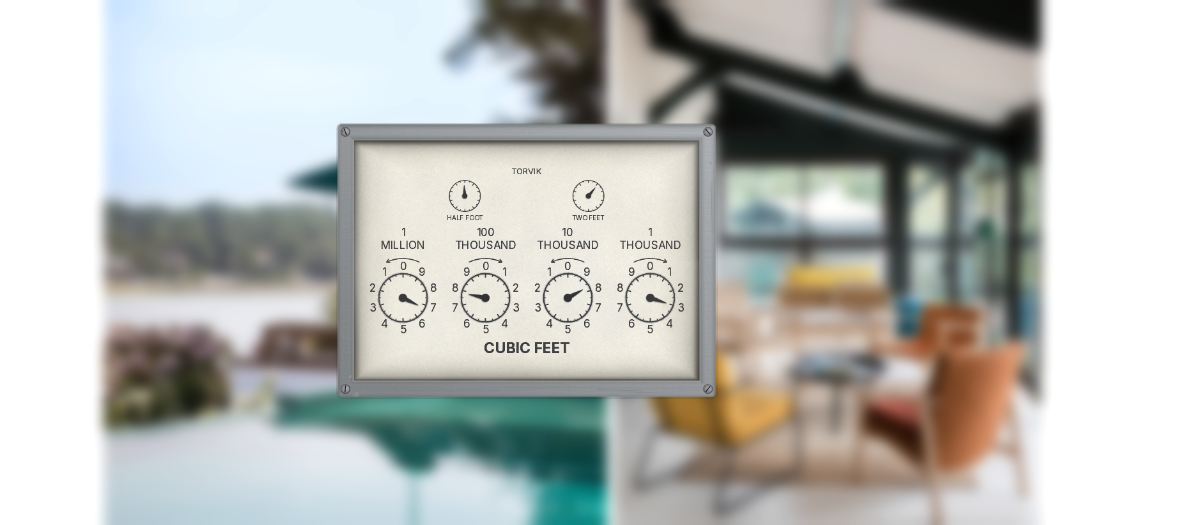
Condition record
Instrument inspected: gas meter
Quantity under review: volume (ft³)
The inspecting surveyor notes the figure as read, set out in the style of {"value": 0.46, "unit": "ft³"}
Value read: {"value": 678300, "unit": "ft³"}
